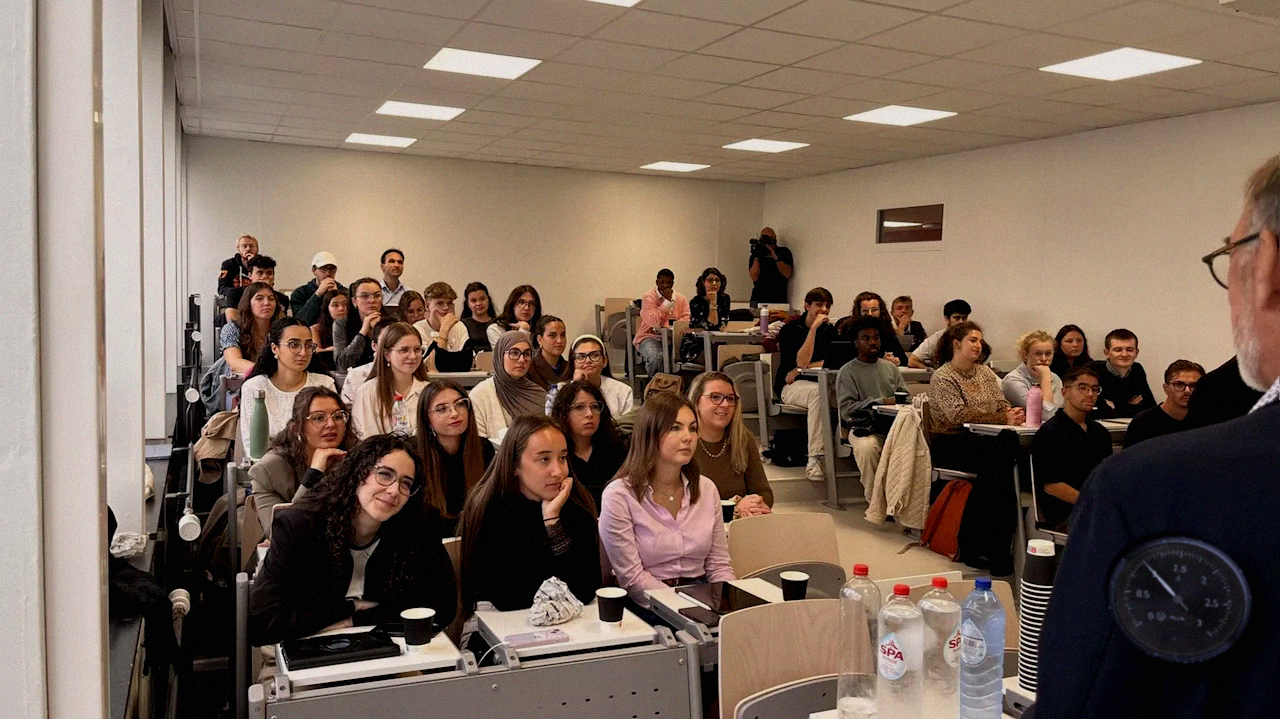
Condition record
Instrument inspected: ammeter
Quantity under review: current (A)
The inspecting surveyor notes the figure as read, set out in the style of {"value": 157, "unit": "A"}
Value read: {"value": 1, "unit": "A"}
